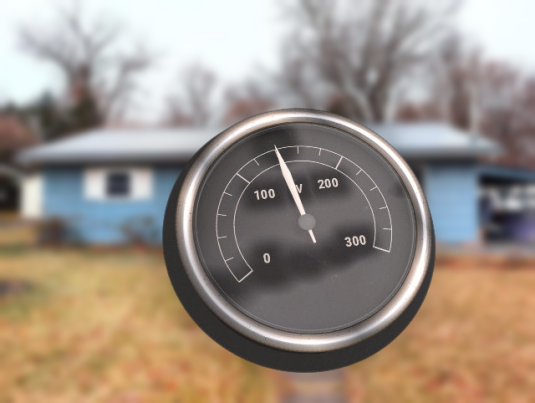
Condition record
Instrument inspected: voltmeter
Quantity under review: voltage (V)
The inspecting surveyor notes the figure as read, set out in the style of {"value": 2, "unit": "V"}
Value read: {"value": 140, "unit": "V"}
